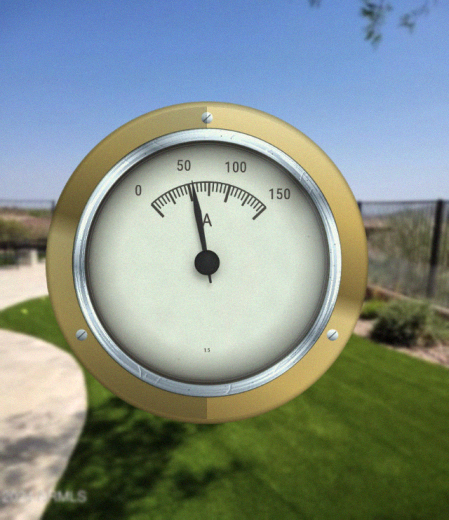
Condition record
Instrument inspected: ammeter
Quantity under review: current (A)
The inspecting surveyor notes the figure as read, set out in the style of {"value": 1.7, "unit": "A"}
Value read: {"value": 55, "unit": "A"}
